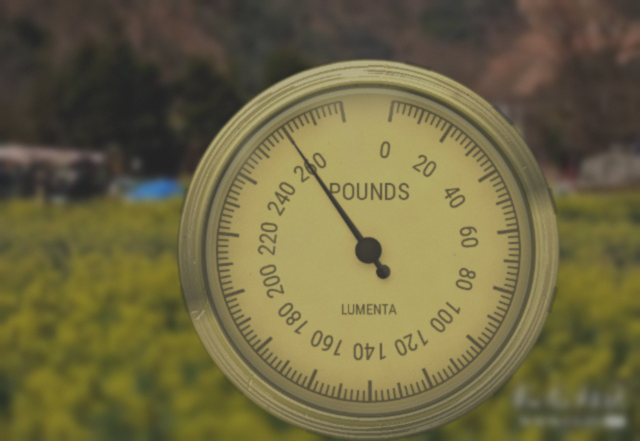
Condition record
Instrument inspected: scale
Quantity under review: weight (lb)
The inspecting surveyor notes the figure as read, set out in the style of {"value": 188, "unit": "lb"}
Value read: {"value": 260, "unit": "lb"}
